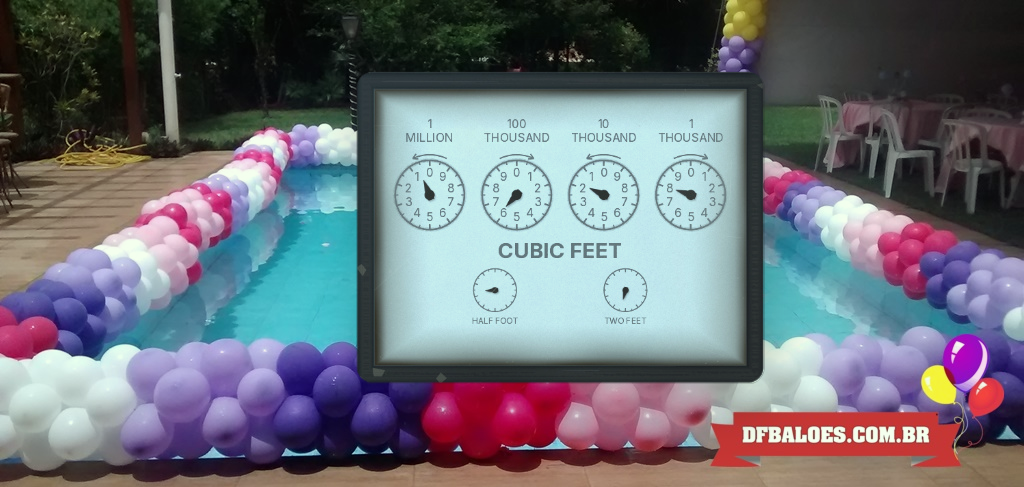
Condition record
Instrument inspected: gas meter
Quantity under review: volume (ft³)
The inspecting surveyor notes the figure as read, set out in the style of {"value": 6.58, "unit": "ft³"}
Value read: {"value": 61800, "unit": "ft³"}
